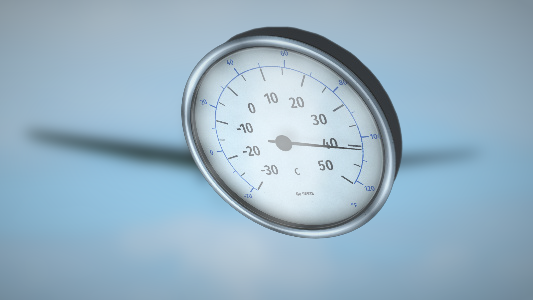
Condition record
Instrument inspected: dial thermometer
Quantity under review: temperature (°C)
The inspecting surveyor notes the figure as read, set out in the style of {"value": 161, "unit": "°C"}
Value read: {"value": 40, "unit": "°C"}
